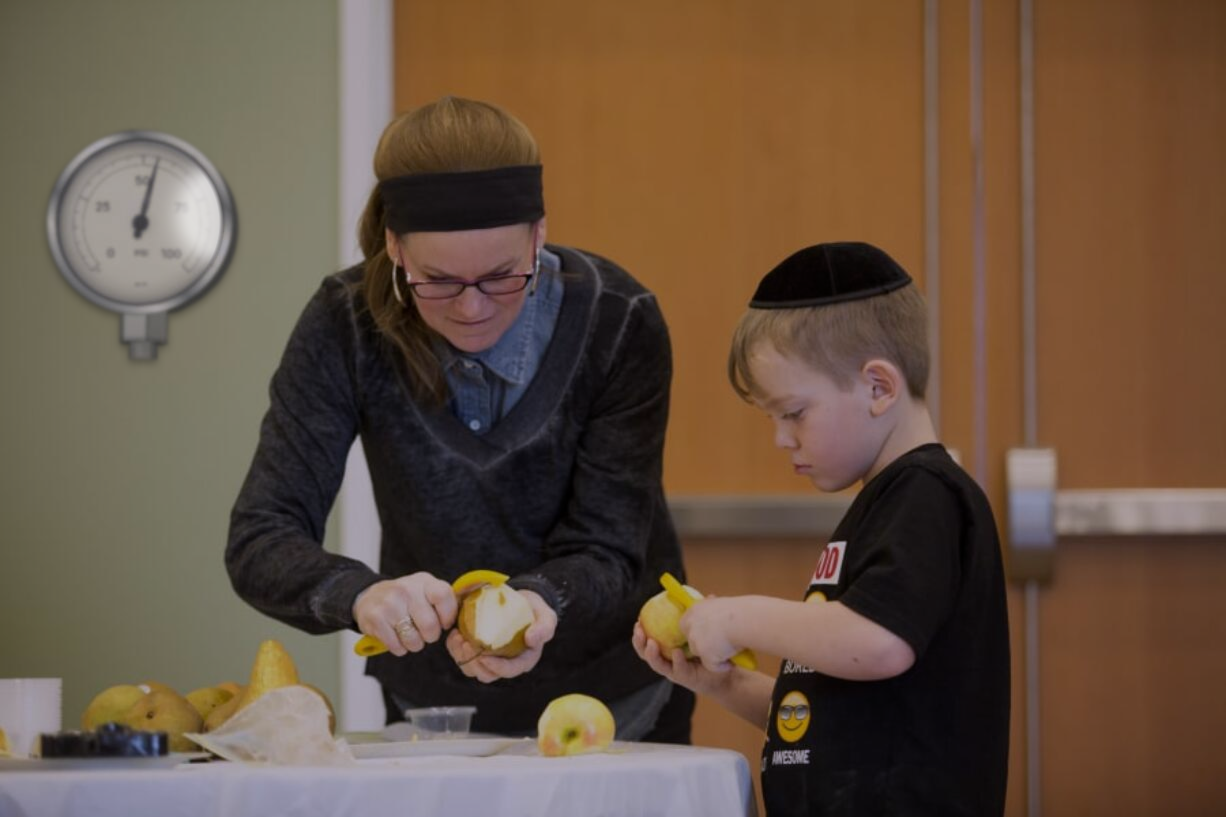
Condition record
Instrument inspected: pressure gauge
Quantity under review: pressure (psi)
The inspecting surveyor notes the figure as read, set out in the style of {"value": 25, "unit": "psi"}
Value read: {"value": 55, "unit": "psi"}
